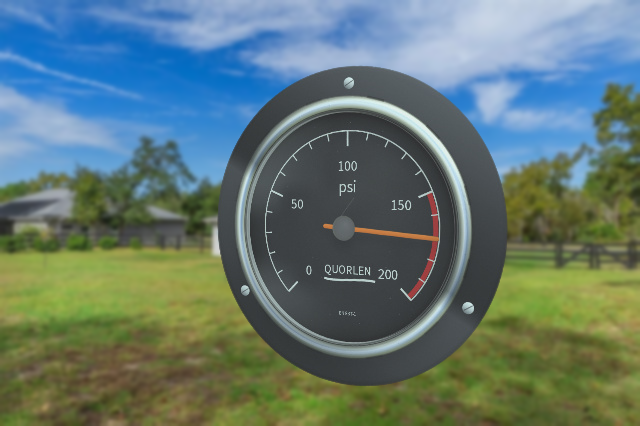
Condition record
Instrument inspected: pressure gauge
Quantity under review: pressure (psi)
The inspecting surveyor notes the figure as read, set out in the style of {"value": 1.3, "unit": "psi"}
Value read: {"value": 170, "unit": "psi"}
